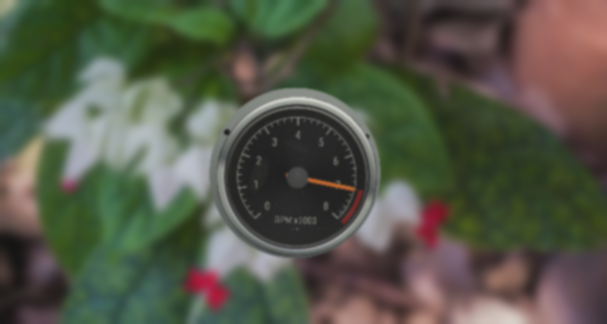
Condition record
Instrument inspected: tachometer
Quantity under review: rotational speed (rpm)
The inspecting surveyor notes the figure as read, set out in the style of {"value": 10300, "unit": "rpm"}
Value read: {"value": 7000, "unit": "rpm"}
